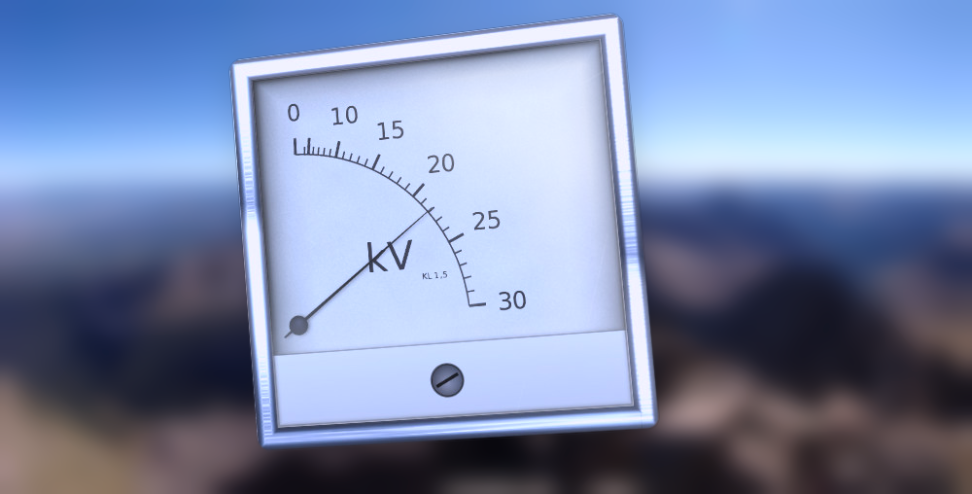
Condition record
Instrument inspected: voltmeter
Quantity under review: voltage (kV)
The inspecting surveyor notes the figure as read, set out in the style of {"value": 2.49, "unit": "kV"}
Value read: {"value": 22, "unit": "kV"}
